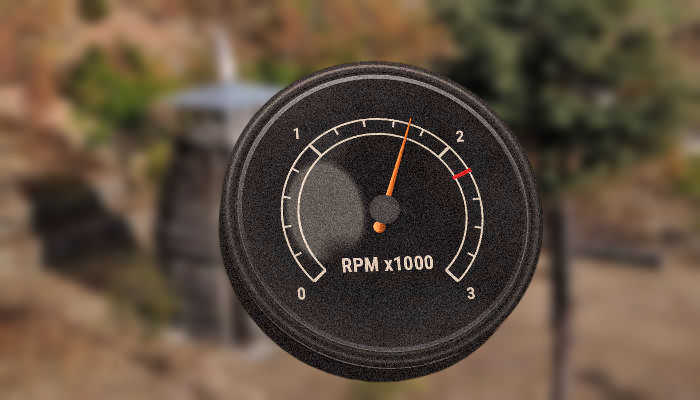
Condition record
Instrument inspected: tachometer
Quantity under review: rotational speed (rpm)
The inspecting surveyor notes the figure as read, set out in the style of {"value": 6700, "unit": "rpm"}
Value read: {"value": 1700, "unit": "rpm"}
